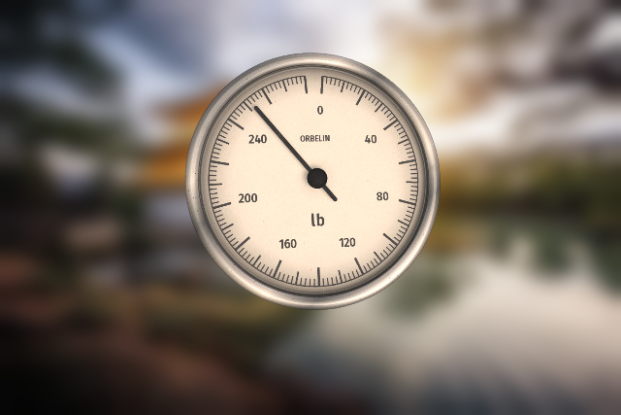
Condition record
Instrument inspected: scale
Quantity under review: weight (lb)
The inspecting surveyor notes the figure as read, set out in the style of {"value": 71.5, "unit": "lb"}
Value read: {"value": 252, "unit": "lb"}
